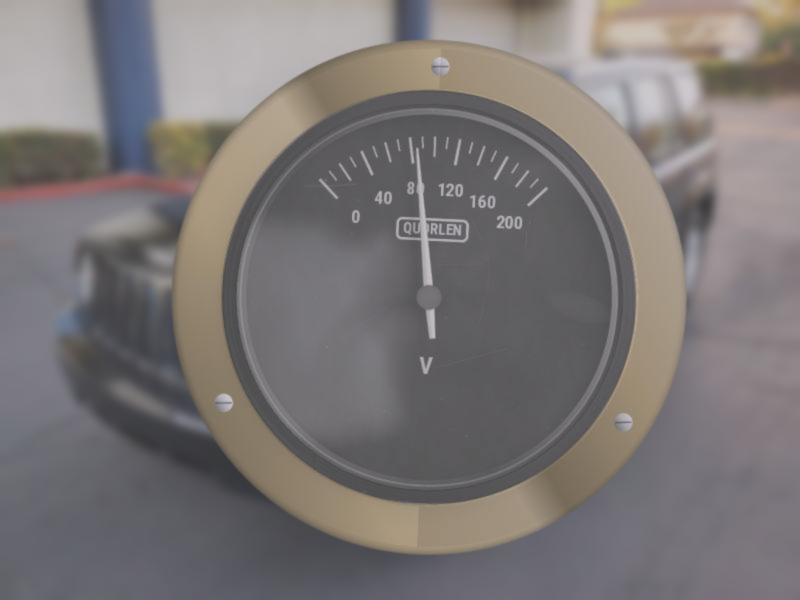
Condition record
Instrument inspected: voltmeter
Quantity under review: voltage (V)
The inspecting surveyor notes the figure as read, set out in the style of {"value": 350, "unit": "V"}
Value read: {"value": 85, "unit": "V"}
